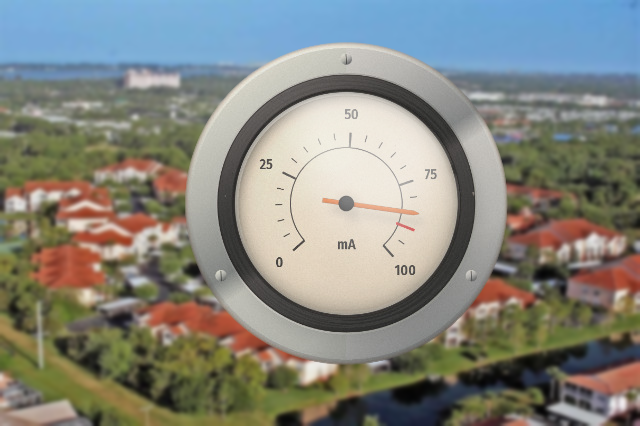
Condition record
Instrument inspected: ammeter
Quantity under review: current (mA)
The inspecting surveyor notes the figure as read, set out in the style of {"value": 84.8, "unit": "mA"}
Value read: {"value": 85, "unit": "mA"}
